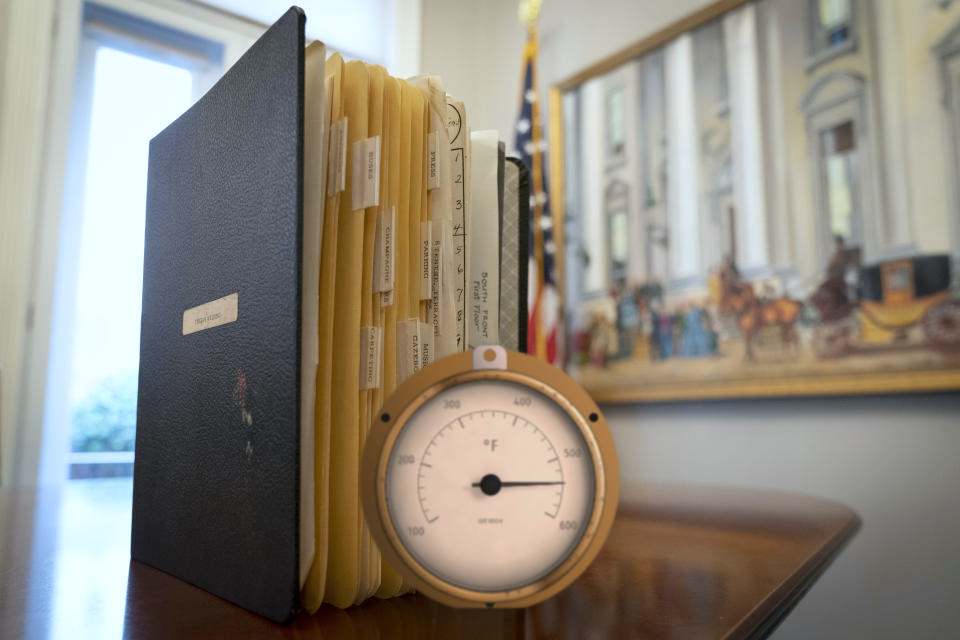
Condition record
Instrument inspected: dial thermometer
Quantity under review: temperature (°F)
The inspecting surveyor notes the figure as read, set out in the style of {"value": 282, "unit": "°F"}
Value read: {"value": 540, "unit": "°F"}
